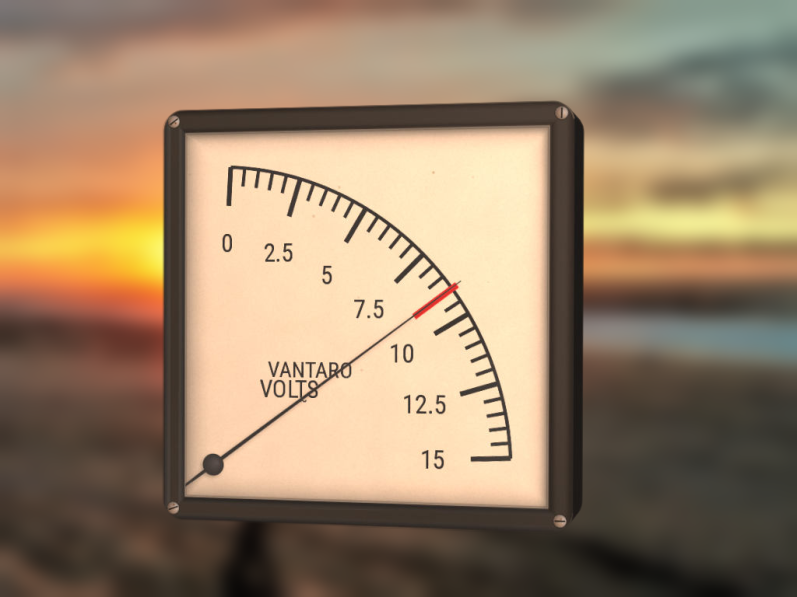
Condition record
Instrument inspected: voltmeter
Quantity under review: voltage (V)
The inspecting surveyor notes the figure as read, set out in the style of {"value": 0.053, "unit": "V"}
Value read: {"value": 9, "unit": "V"}
